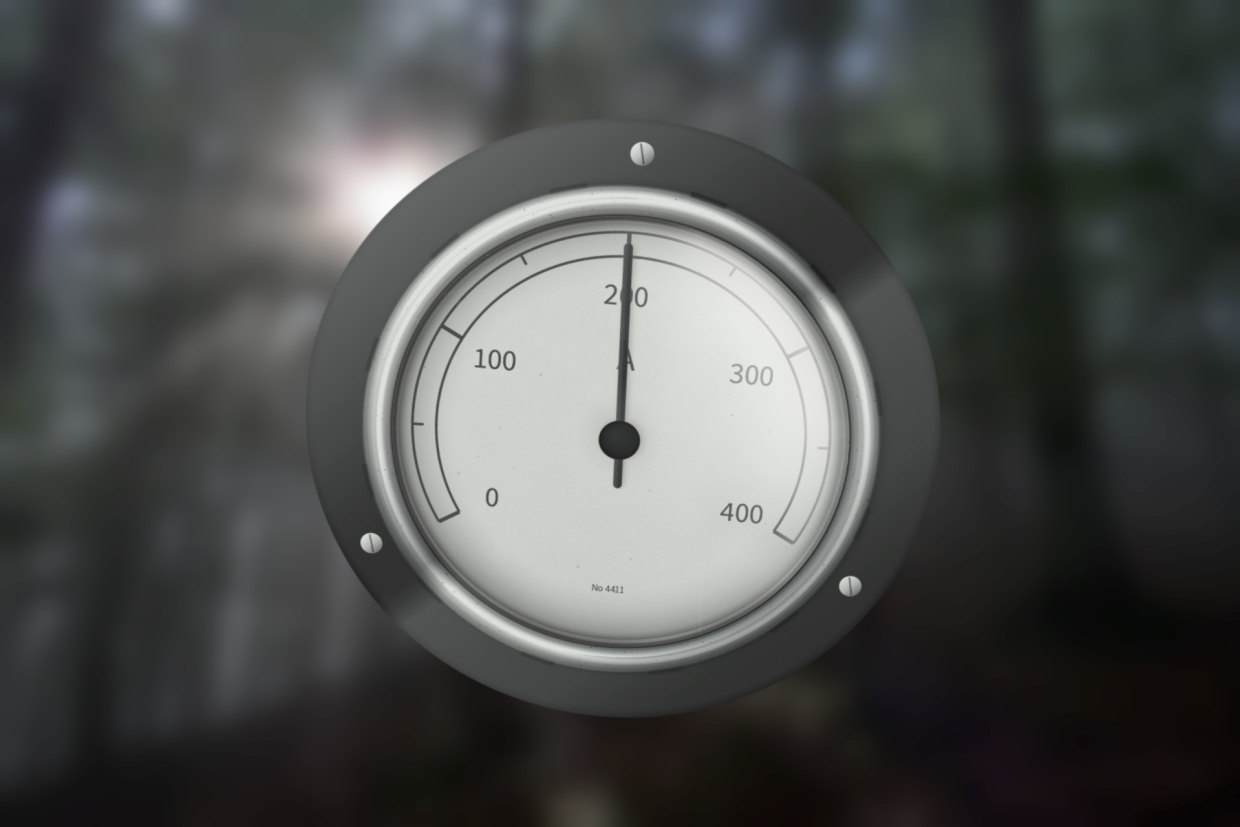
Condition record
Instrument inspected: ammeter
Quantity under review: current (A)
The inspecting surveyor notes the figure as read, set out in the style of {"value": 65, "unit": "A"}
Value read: {"value": 200, "unit": "A"}
